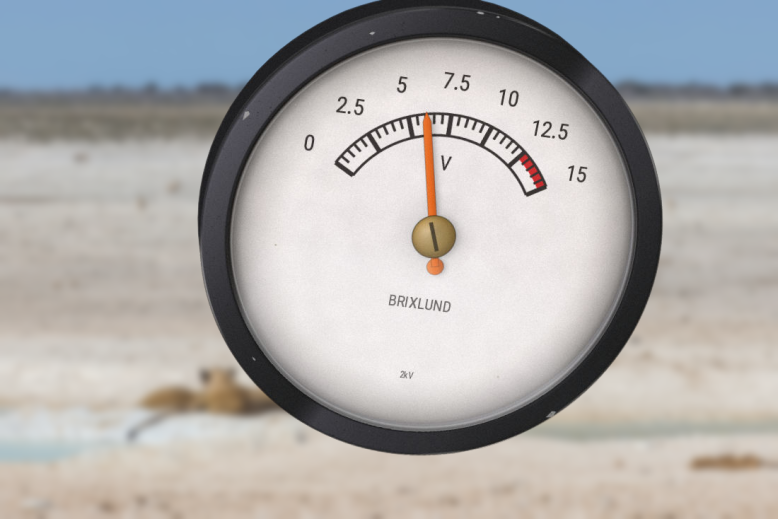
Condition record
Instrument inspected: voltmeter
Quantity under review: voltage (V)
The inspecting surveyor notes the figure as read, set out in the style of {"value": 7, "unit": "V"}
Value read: {"value": 6, "unit": "V"}
